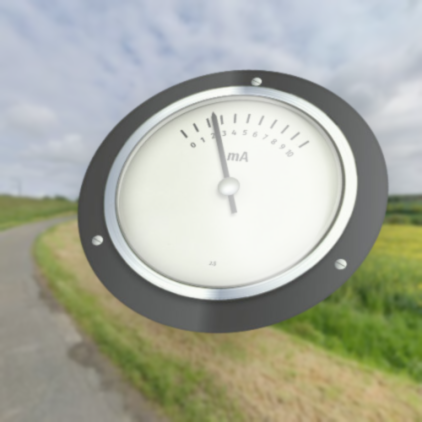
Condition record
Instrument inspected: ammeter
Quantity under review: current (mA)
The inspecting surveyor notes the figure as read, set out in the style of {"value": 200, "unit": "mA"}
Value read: {"value": 2.5, "unit": "mA"}
